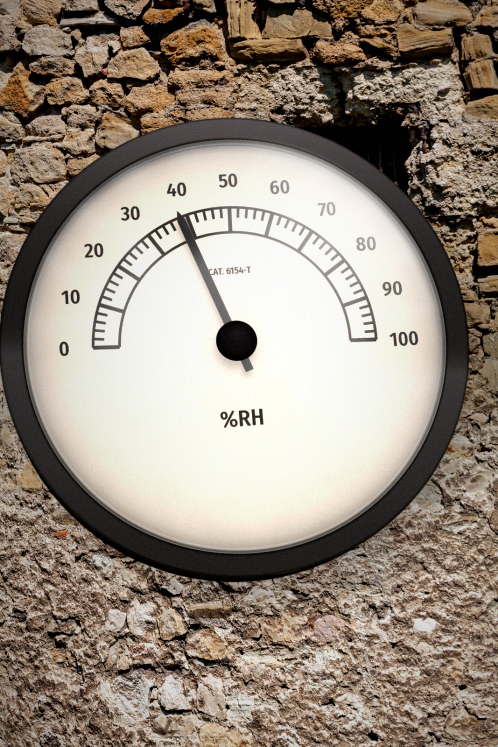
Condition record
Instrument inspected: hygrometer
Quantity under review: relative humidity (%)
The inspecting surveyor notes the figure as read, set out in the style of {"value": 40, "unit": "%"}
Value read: {"value": 38, "unit": "%"}
